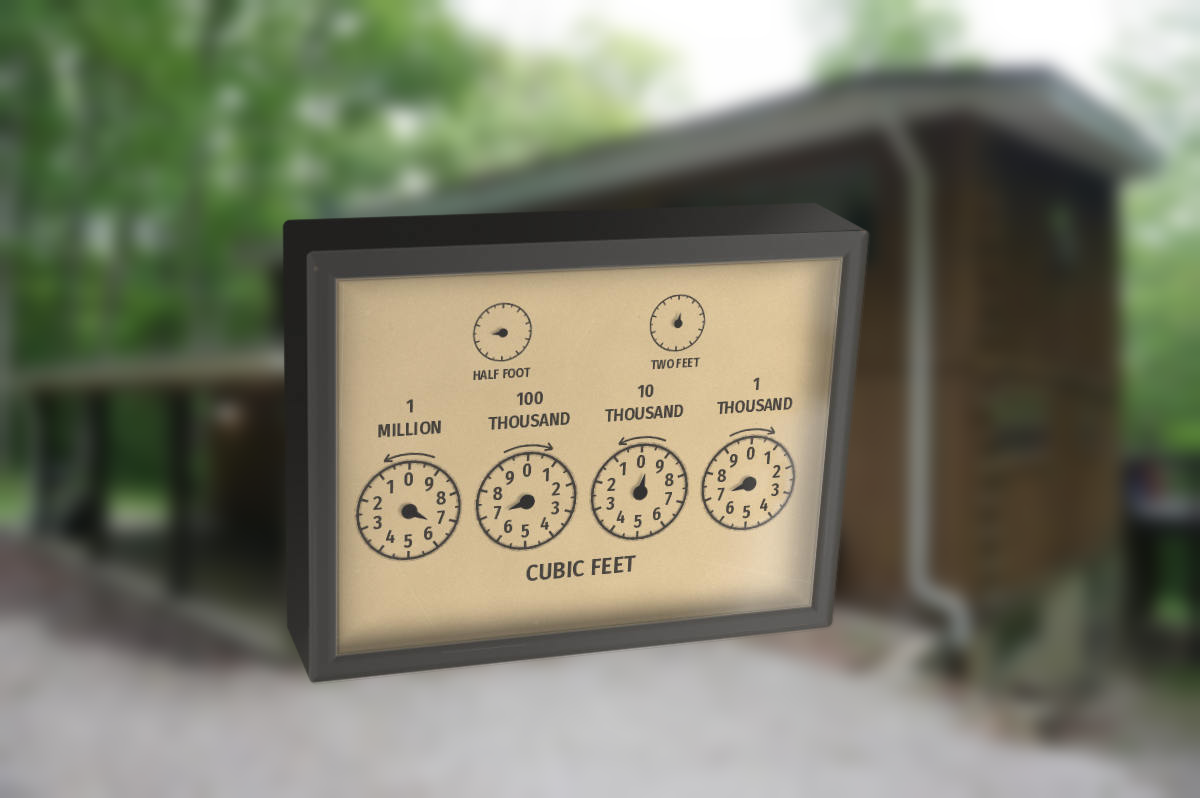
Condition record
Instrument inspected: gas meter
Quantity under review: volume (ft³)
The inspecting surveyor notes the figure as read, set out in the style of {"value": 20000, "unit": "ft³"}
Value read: {"value": 669700, "unit": "ft³"}
